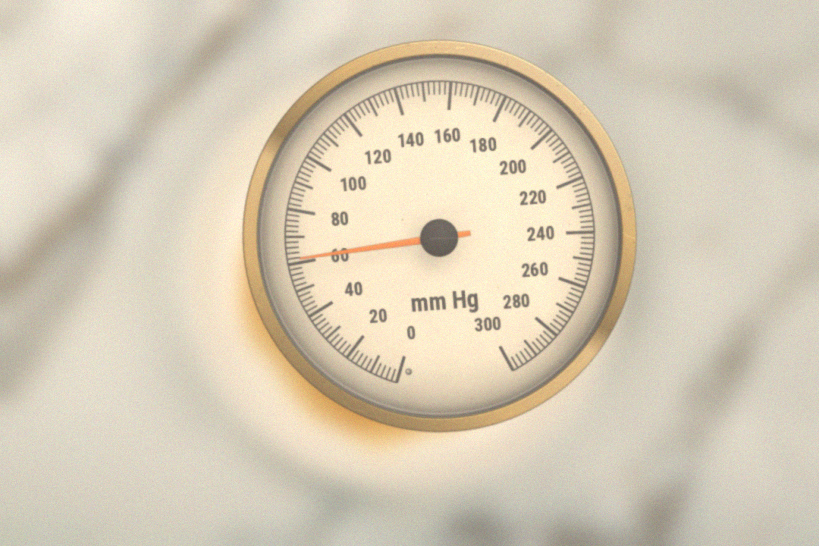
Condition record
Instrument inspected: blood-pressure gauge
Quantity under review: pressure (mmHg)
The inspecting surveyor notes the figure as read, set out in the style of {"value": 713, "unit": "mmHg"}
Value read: {"value": 62, "unit": "mmHg"}
